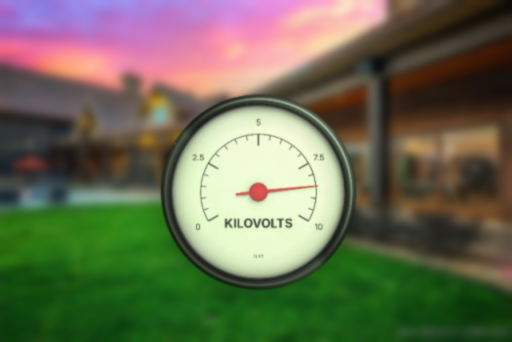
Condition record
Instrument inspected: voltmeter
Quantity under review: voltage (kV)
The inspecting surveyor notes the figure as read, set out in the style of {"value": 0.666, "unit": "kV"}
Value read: {"value": 8.5, "unit": "kV"}
